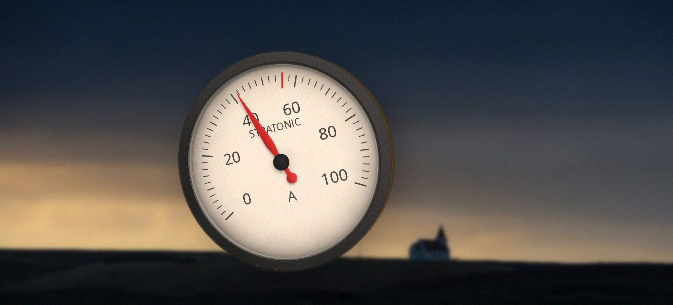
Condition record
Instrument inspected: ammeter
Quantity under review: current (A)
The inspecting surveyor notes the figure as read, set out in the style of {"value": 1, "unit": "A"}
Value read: {"value": 42, "unit": "A"}
